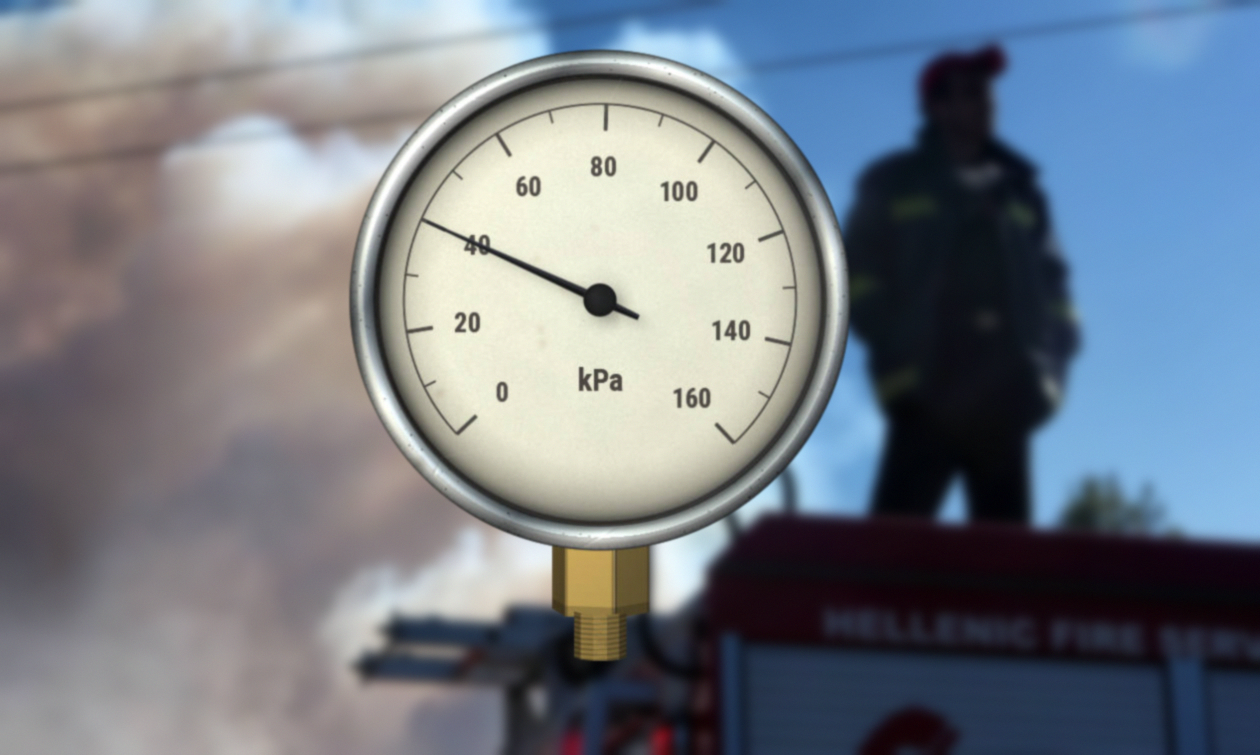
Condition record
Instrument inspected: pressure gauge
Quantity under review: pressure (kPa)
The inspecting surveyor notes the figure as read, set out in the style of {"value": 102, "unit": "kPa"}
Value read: {"value": 40, "unit": "kPa"}
